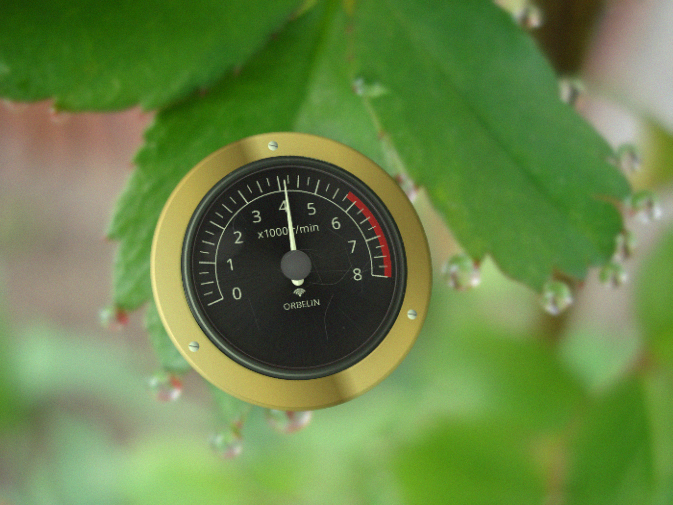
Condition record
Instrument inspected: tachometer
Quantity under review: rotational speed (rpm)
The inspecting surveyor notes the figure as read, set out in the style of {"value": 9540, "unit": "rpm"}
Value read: {"value": 4125, "unit": "rpm"}
